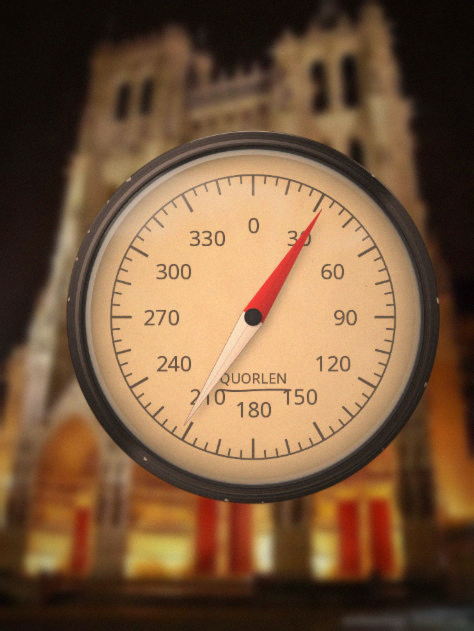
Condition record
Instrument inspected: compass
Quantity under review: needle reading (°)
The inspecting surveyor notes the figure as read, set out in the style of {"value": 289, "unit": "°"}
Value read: {"value": 32.5, "unit": "°"}
